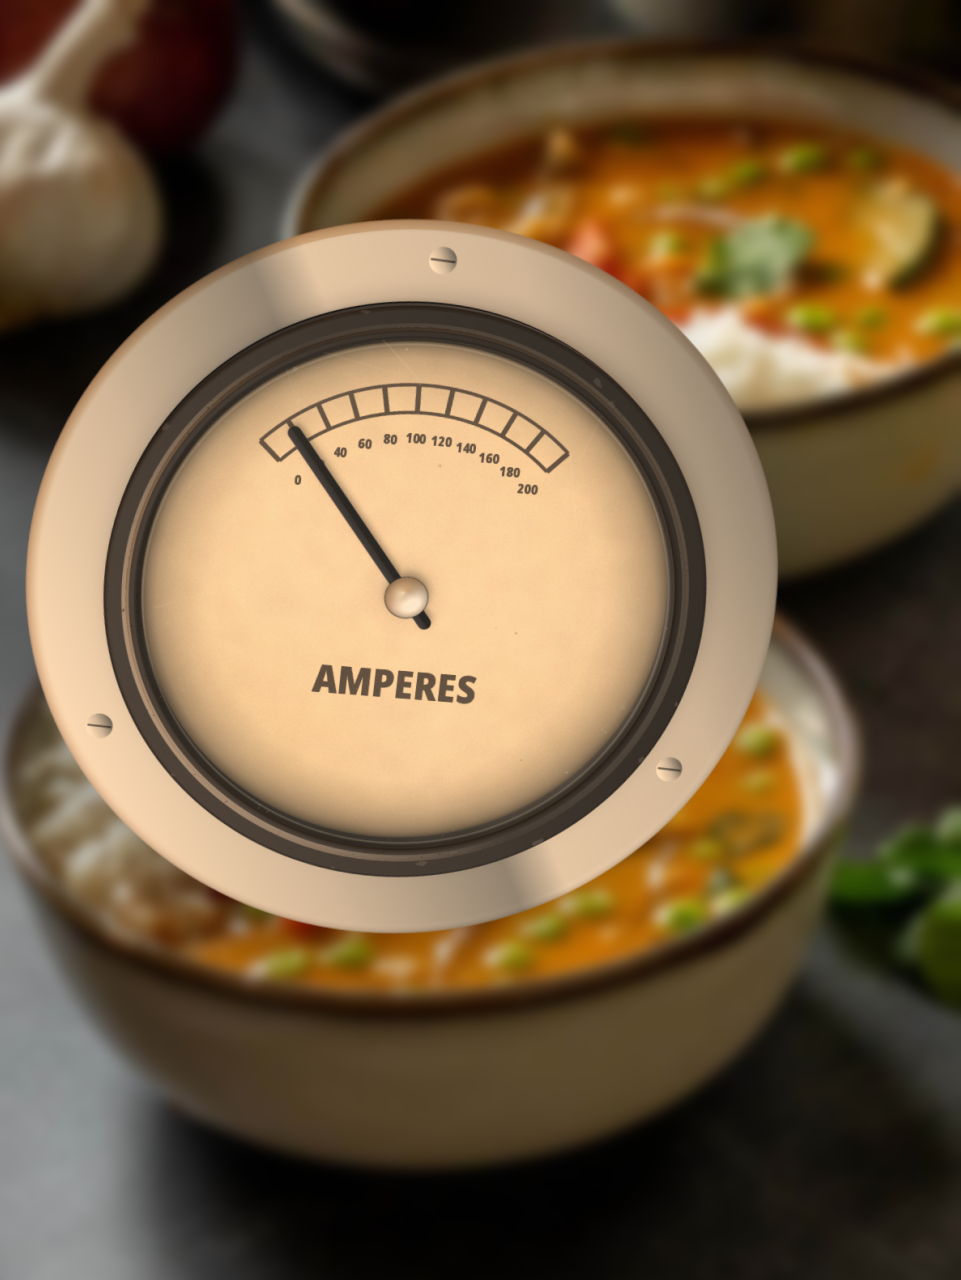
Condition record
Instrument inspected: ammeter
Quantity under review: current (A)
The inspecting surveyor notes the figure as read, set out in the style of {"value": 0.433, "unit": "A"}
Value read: {"value": 20, "unit": "A"}
